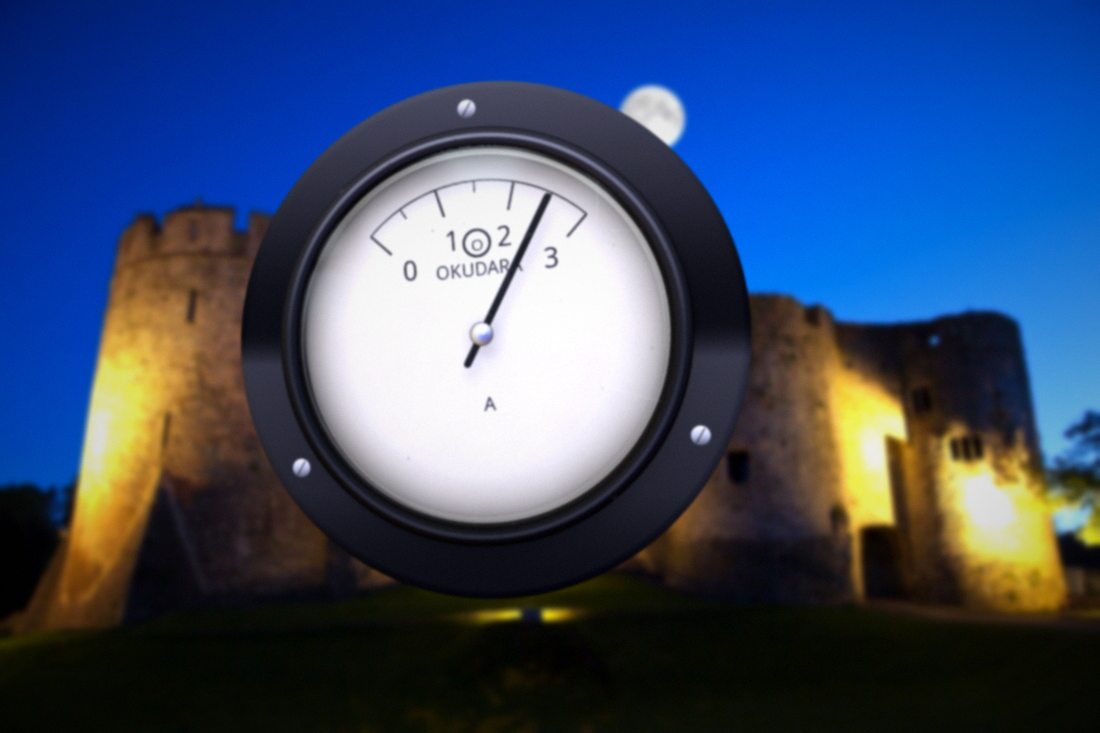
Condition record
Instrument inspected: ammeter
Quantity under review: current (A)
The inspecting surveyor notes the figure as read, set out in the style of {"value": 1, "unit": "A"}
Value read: {"value": 2.5, "unit": "A"}
